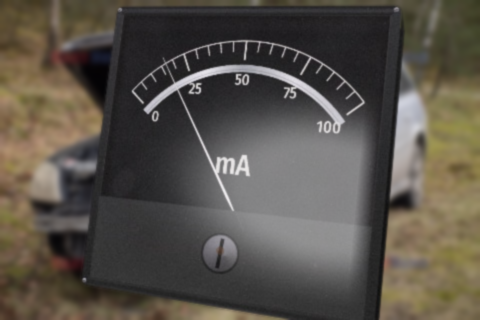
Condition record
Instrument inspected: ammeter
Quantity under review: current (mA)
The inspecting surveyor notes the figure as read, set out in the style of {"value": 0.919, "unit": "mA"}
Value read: {"value": 17.5, "unit": "mA"}
